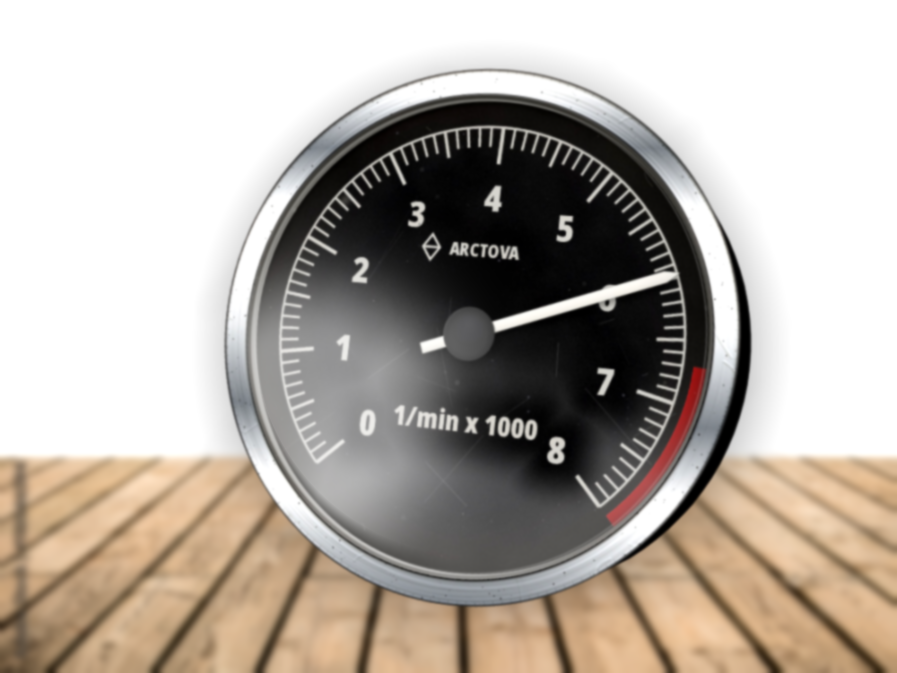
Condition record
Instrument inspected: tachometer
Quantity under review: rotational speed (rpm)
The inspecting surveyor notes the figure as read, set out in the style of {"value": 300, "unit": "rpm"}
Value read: {"value": 6000, "unit": "rpm"}
